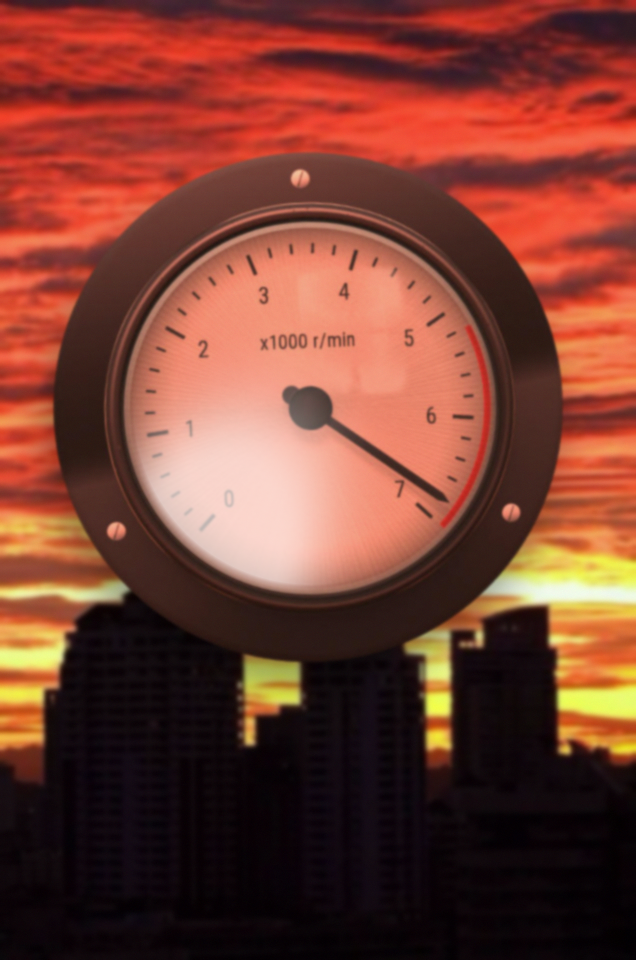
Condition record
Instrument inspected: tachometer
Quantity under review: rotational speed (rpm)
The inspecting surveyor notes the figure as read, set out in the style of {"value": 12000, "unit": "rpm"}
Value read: {"value": 6800, "unit": "rpm"}
